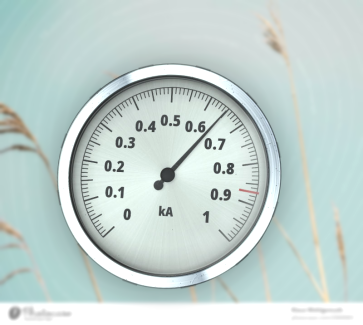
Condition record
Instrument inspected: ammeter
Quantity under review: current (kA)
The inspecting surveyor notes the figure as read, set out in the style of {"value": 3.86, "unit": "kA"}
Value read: {"value": 0.65, "unit": "kA"}
